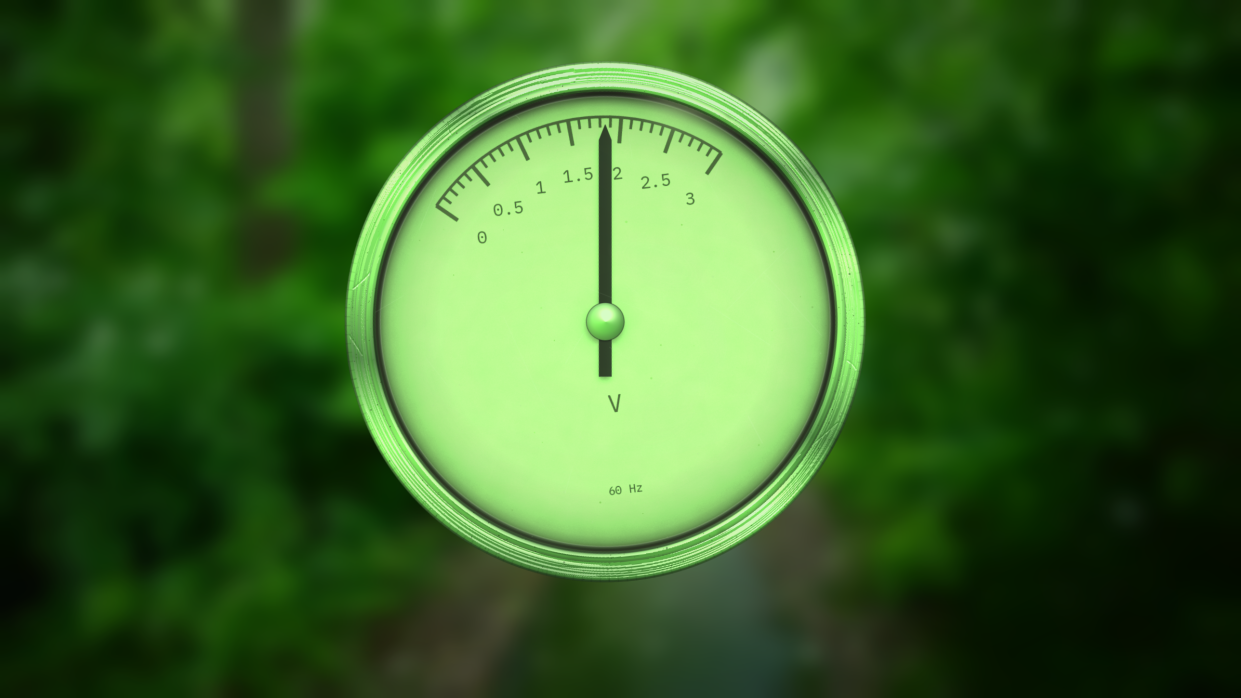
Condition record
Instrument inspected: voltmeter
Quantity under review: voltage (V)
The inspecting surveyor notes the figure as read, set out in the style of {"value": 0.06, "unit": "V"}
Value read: {"value": 1.85, "unit": "V"}
